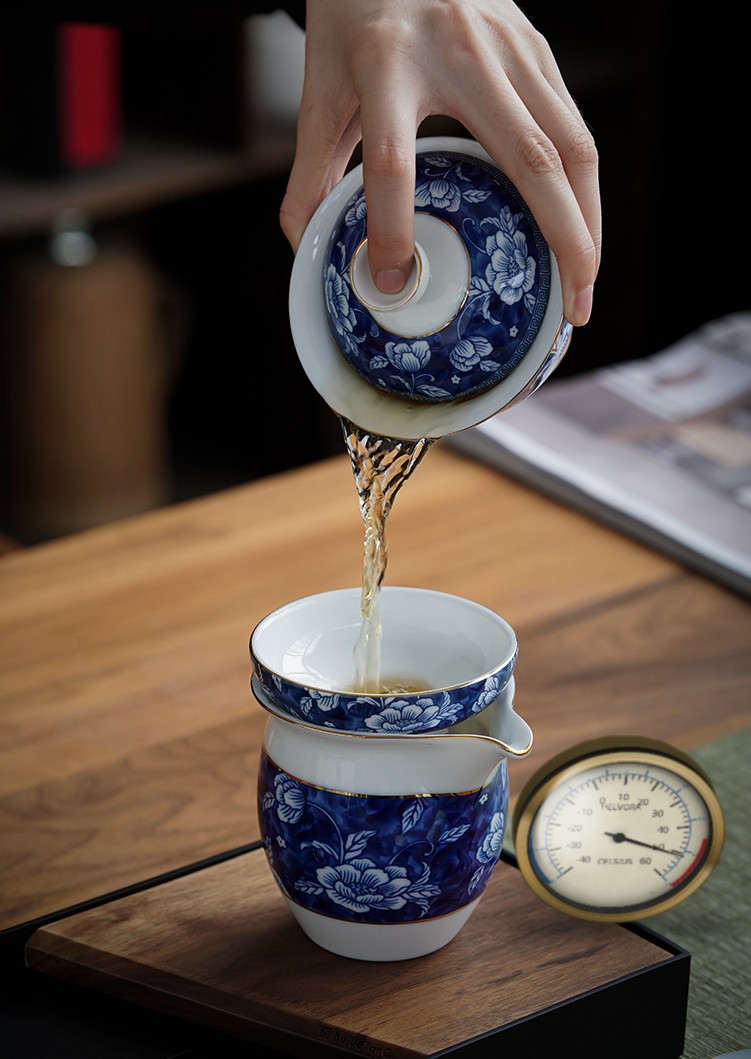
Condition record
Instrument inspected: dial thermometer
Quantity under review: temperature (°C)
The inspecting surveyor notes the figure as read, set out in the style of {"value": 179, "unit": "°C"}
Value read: {"value": 50, "unit": "°C"}
